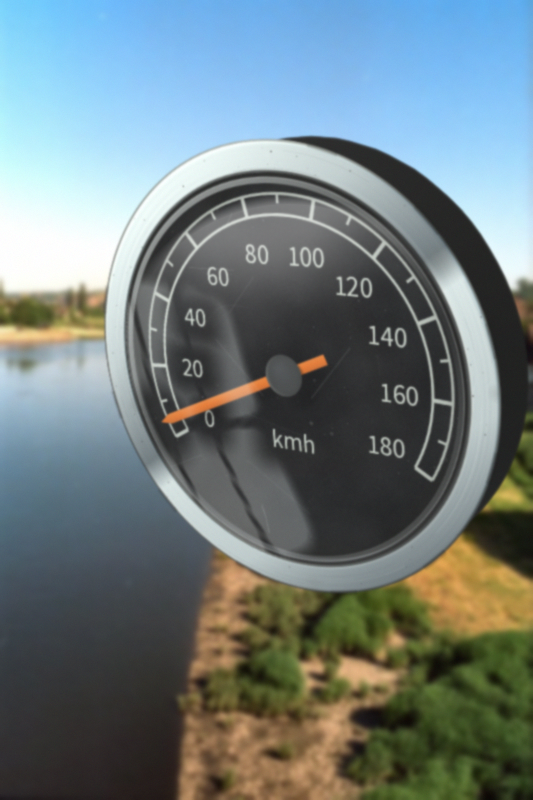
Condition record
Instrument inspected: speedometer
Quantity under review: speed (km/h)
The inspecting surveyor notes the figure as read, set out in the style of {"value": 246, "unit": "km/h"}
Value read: {"value": 5, "unit": "km/h"}
